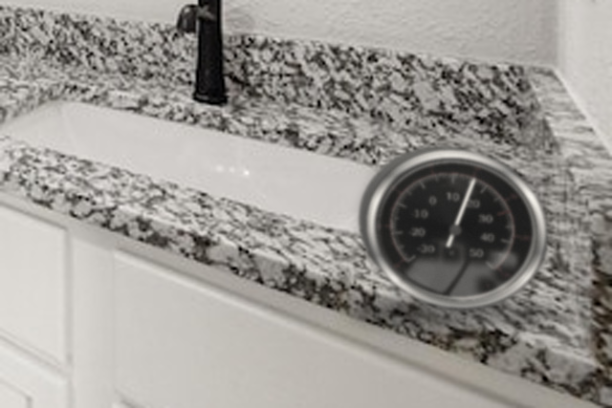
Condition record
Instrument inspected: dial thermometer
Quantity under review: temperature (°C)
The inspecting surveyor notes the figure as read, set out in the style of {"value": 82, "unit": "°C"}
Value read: {"value": 15, "unit": "°C"}
